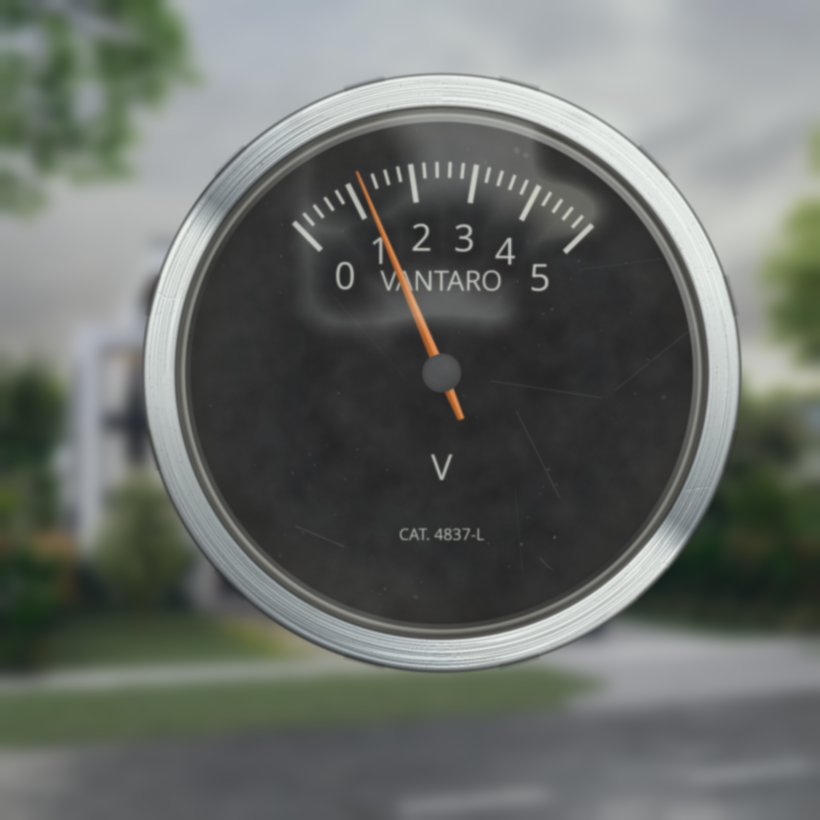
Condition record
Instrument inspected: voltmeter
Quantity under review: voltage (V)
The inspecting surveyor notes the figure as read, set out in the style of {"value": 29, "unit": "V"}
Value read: {"value": 1.2, "unit": "V"}
